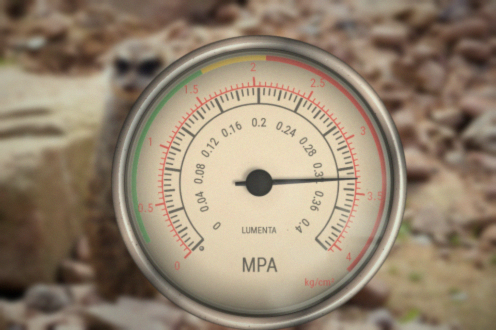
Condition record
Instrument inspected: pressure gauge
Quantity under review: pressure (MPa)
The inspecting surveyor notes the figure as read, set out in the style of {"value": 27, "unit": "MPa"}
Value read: {"value": 0.33, "unit": "MPa"}
